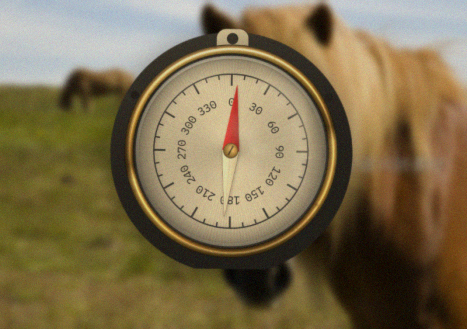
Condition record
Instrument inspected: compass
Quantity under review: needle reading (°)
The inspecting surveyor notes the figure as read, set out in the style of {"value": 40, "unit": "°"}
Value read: {"value": 5, "unit": "°"}
